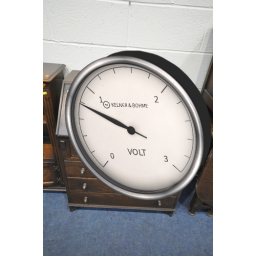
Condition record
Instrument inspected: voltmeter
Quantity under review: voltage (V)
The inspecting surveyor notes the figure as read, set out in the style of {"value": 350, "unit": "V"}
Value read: {"value": 0.8, "unit": "V"}
